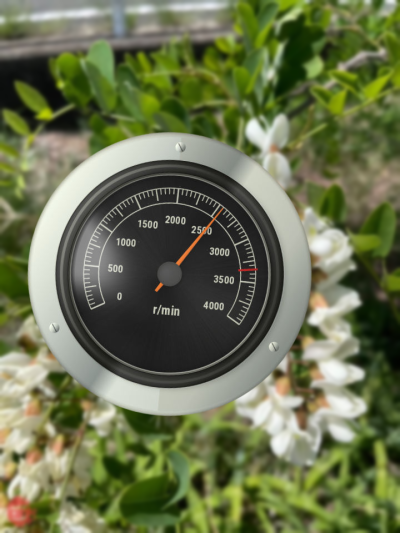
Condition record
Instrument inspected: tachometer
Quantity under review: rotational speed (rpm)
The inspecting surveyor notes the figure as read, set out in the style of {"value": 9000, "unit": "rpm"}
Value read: {"value": 2550, "unit": "rpm"}
